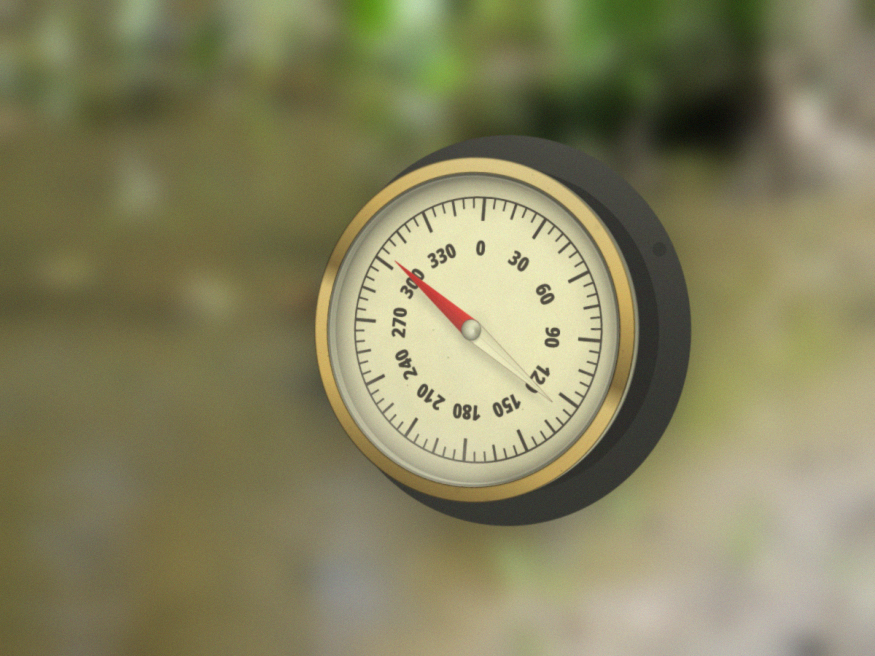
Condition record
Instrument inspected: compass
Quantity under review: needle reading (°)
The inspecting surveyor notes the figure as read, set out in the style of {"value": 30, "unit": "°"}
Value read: {"value": 305, "unit": "°"}
